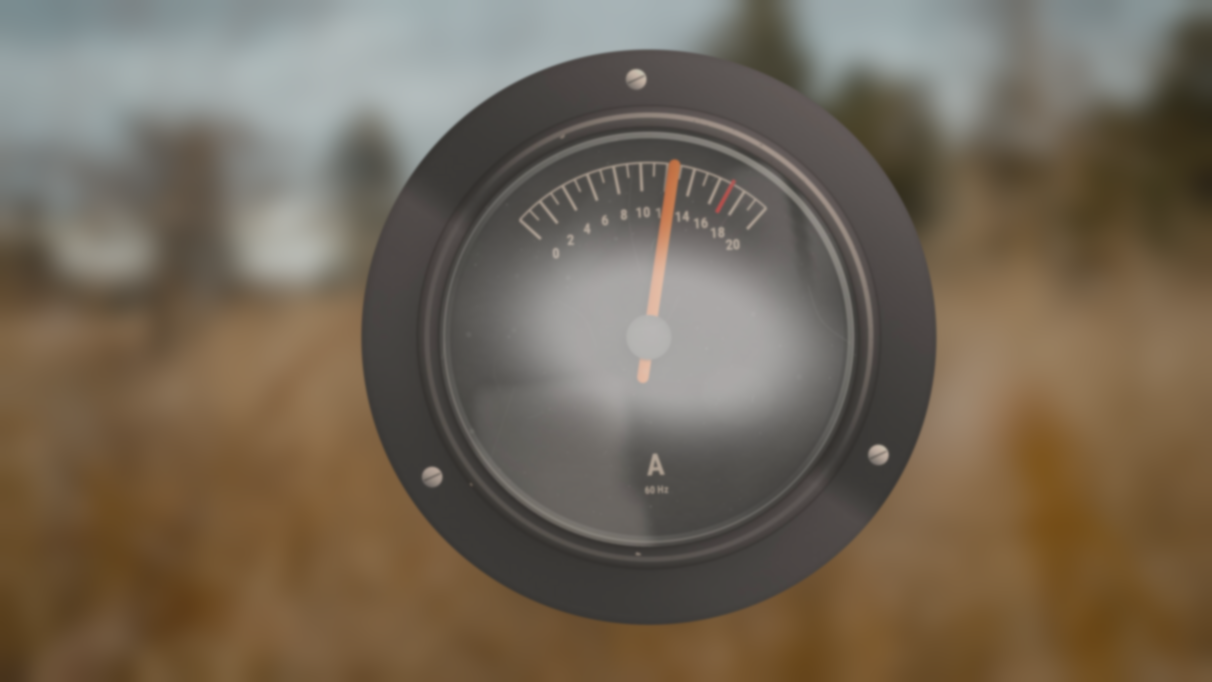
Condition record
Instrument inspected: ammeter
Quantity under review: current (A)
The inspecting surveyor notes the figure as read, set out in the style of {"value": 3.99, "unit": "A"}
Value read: {"value": 12.5, "unit": "A"}
